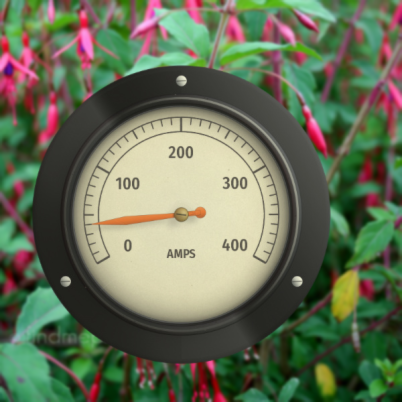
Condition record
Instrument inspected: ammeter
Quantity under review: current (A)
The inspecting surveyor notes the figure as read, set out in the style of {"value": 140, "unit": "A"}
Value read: {"value": 40, "unit": "A"}
